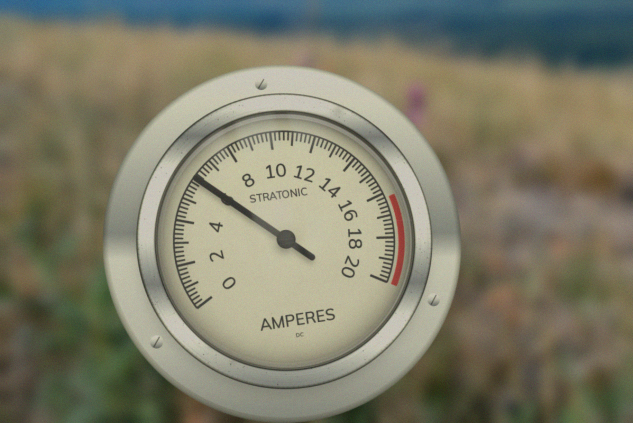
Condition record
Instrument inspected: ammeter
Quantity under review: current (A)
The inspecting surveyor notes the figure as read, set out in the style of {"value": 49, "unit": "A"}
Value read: {"value": 6, "unit": "A"}
